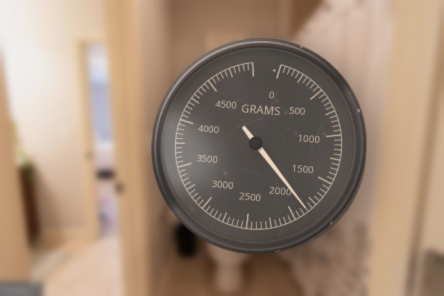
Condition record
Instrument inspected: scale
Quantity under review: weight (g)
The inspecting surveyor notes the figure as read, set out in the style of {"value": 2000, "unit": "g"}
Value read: {"value": 1850, "unit": "g"}
